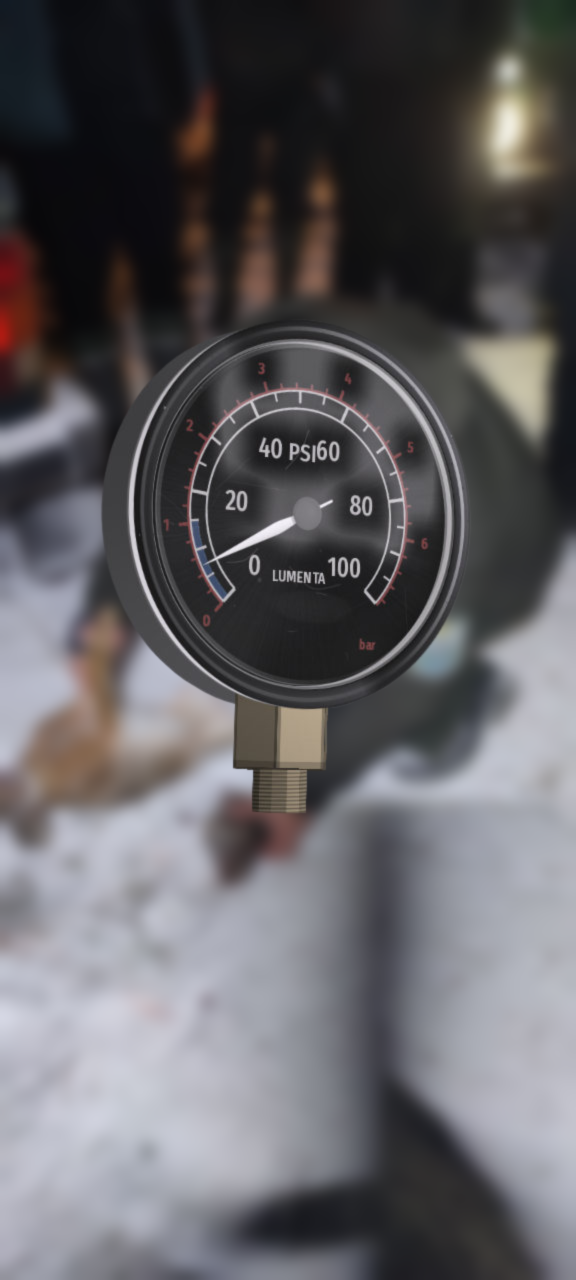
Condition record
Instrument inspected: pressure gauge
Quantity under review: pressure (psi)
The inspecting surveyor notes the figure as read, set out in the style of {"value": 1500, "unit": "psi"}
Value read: {"value": 7.5, "unit": "psi"}
